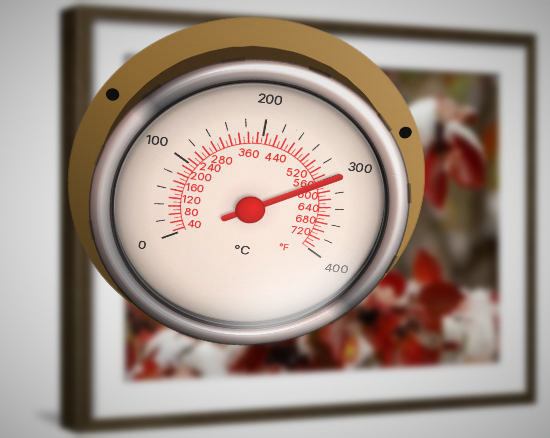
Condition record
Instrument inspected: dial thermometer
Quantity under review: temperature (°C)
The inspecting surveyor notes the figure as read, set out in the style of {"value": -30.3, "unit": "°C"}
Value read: {"value": 300, "unit": "°C"}
